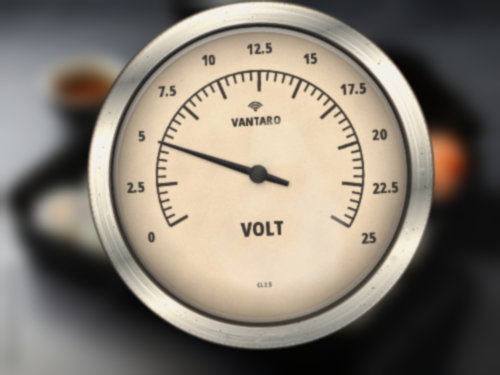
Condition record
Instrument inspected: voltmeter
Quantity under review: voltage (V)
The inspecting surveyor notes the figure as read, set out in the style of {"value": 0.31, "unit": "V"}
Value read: {"value": 5, "unit": "V"}
